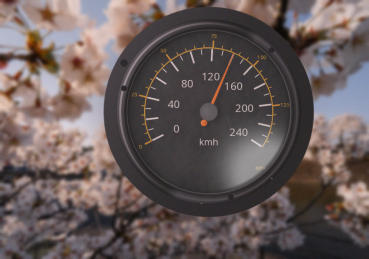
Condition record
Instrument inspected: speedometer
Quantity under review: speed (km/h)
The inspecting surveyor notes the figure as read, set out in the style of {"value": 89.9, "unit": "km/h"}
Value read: {"value": 140, "unit": "km/h"}
